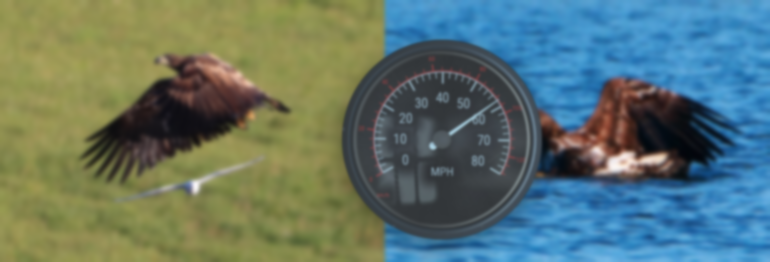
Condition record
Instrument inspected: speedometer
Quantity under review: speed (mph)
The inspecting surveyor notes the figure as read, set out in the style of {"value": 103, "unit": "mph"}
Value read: {"value": 58, "unit": "mph"}
